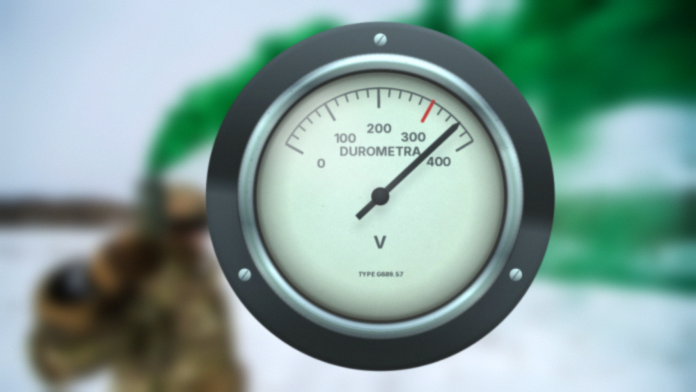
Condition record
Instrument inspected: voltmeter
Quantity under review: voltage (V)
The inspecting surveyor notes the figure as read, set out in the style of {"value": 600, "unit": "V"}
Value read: {"value": 360, "unit": "V"}
